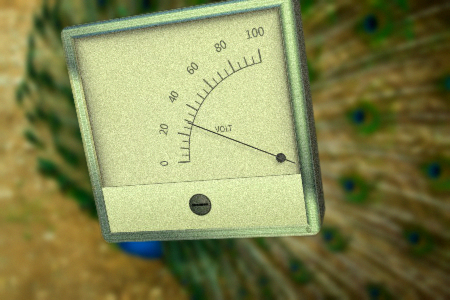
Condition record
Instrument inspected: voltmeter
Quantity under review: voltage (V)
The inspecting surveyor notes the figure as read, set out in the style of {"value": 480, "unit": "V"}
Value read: {"value": 30, "unit": "V"}
